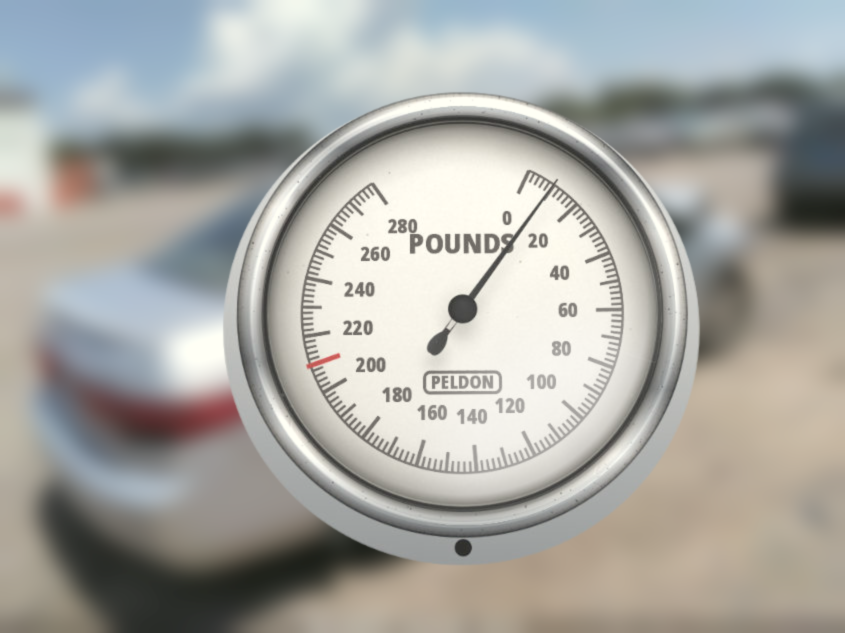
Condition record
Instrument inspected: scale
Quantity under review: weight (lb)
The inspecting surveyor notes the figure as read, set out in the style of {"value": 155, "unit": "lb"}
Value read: {"value": 10, "unit": "lb"}
